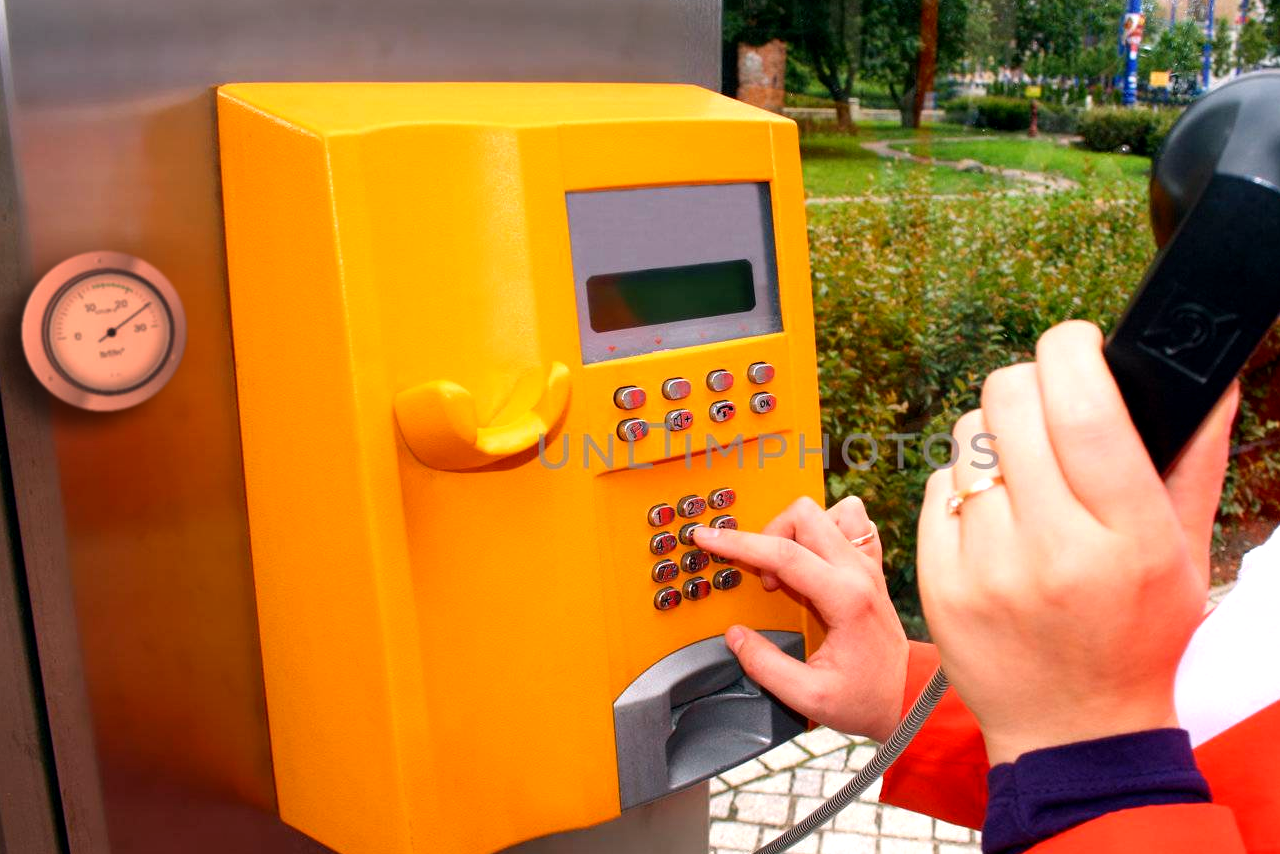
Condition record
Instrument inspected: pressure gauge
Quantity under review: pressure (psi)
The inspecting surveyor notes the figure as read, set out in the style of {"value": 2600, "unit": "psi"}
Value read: {"value": 25, "unit": "psi"}
